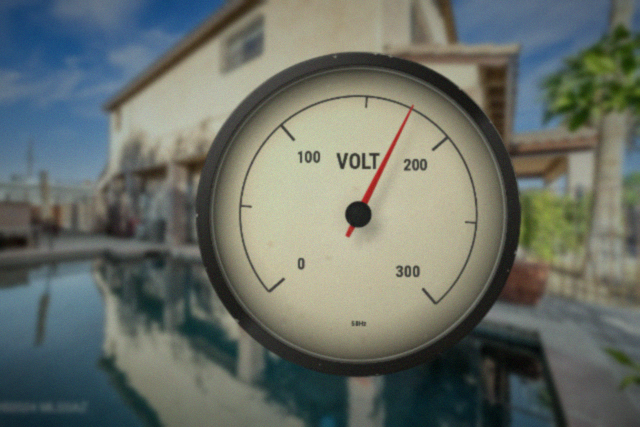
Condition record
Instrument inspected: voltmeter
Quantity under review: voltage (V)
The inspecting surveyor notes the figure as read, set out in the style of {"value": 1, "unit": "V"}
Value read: {"value": 175, "unit": "V"}
